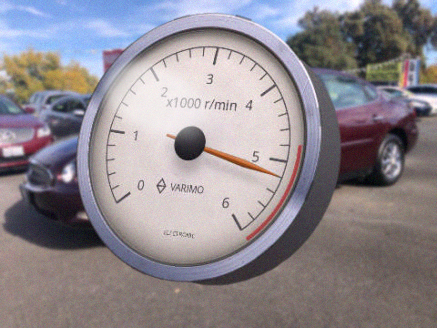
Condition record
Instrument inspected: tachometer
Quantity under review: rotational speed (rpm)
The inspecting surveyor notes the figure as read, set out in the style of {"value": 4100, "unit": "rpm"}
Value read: {"value": 5200, "unit": "rpm"}
